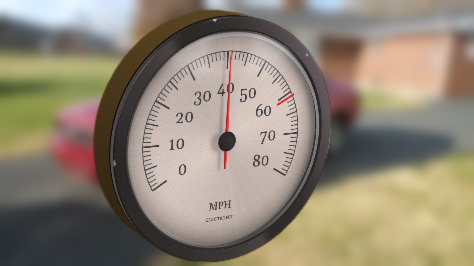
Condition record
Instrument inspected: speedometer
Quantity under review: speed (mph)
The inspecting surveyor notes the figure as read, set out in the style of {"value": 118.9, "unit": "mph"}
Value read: {"value": 40, "unit": "mph"}
